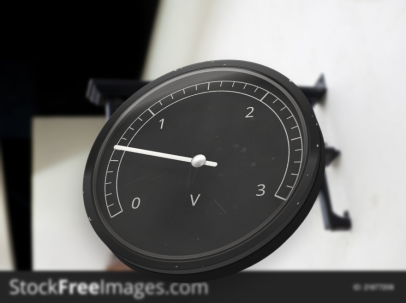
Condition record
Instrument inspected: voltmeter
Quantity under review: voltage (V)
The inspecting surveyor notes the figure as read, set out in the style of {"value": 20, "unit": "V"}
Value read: {"value": 0.6, "unit": "V"}
